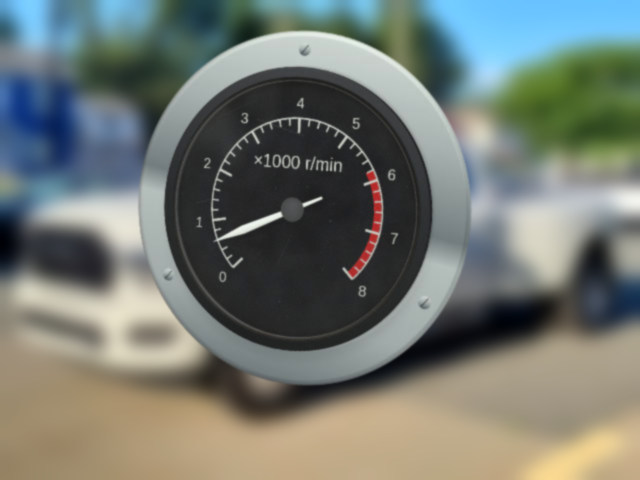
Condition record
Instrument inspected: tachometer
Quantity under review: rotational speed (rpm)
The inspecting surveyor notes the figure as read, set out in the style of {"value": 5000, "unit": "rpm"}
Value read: {"value": 600, "unit": "rpm"}
